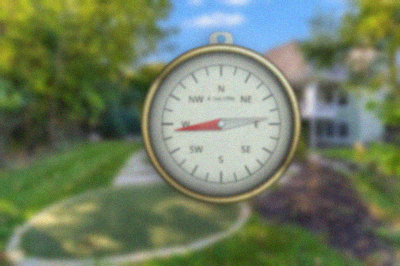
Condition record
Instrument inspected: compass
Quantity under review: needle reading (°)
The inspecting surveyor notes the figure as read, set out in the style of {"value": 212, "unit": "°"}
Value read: {"value": 262.5, "unit": "°"}
